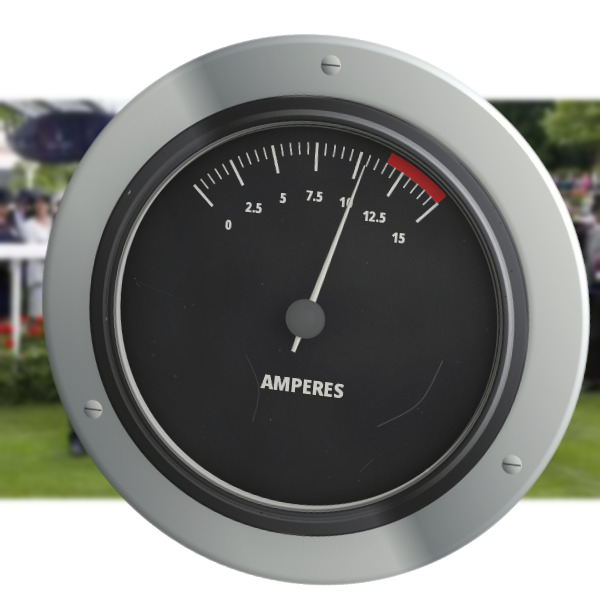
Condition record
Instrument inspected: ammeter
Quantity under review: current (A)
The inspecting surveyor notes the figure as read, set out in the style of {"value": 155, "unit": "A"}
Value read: {"value": 10.5, "unit": "A"}
